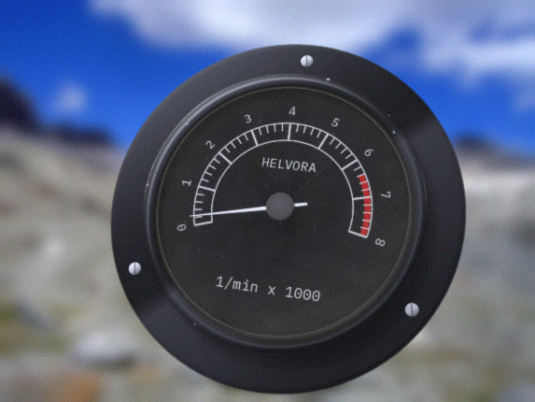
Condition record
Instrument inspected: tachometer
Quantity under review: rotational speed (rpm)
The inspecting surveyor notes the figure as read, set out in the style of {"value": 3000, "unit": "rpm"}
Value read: {"value": 200, "unit": "rpm"}
